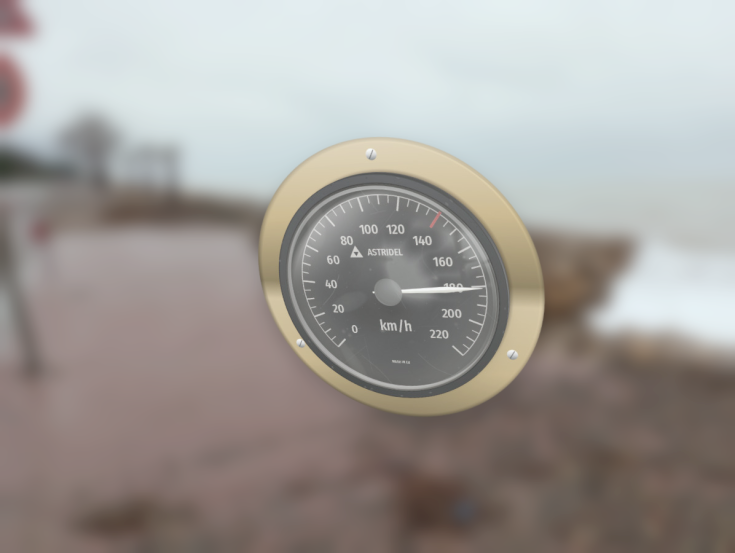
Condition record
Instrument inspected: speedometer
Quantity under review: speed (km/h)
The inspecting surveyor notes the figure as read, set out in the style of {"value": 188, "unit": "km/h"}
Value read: {"value": 180, "unit": "km/h"}
